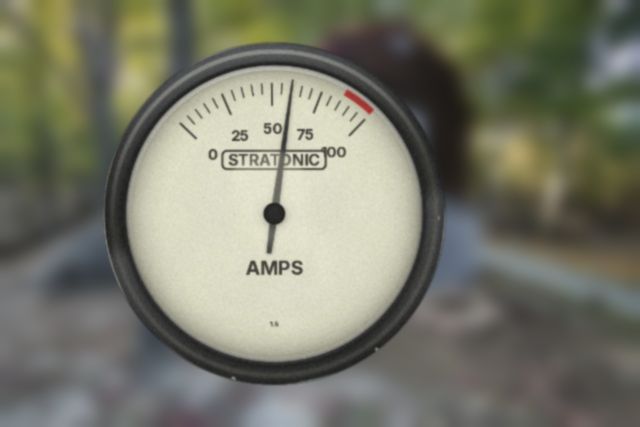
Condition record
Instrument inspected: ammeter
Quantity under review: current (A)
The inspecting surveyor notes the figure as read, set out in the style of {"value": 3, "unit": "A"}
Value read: {"value": 60, "unit": "A"}
